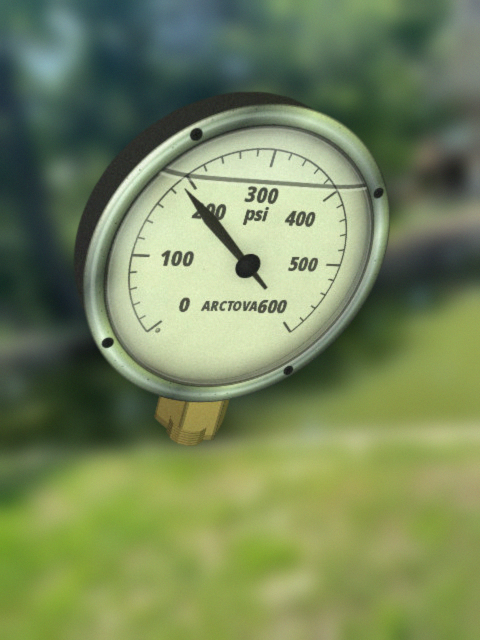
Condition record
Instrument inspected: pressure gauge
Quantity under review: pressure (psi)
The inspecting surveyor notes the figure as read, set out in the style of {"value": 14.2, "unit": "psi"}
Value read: {"value": 190, "unit": "psi"}
